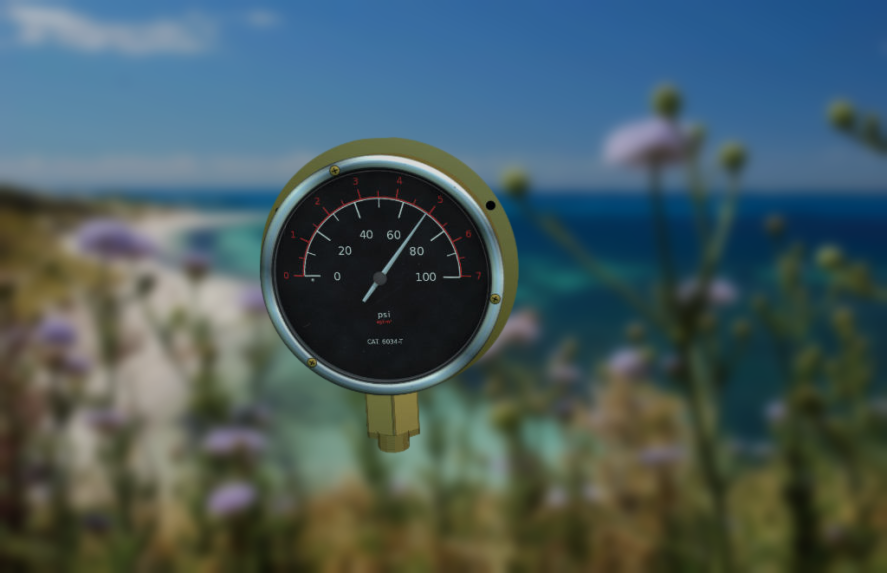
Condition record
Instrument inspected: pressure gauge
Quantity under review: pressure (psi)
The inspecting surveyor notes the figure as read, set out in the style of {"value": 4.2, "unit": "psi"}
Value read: {"value": 70, "unit": "psi"}
